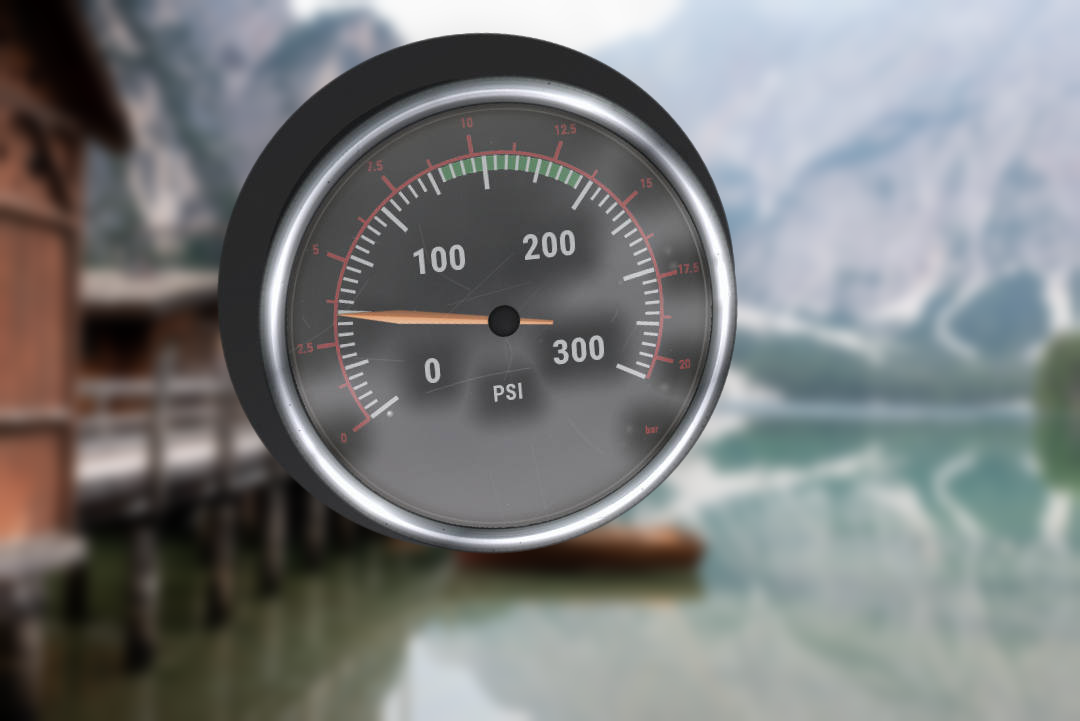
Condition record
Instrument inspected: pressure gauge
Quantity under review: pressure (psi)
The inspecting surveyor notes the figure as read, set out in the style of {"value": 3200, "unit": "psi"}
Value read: {"value": 50, "unit": "psi"}
